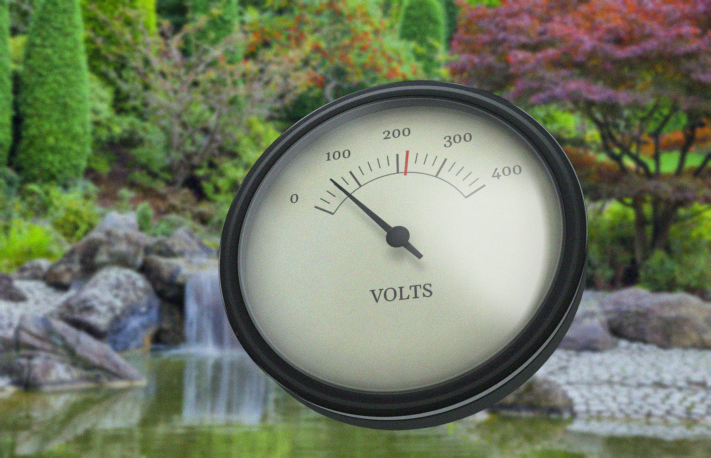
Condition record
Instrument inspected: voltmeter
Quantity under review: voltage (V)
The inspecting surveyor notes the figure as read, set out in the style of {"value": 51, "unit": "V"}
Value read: {"value": 60, "unit": "V"}
